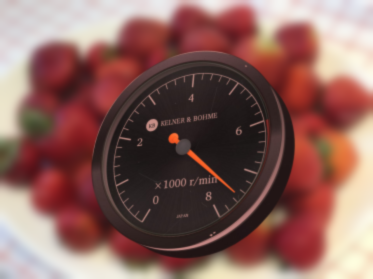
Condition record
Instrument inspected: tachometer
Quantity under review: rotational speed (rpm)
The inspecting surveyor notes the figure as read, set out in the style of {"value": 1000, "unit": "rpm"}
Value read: {"value": 7500, "unit": "rpm"}
